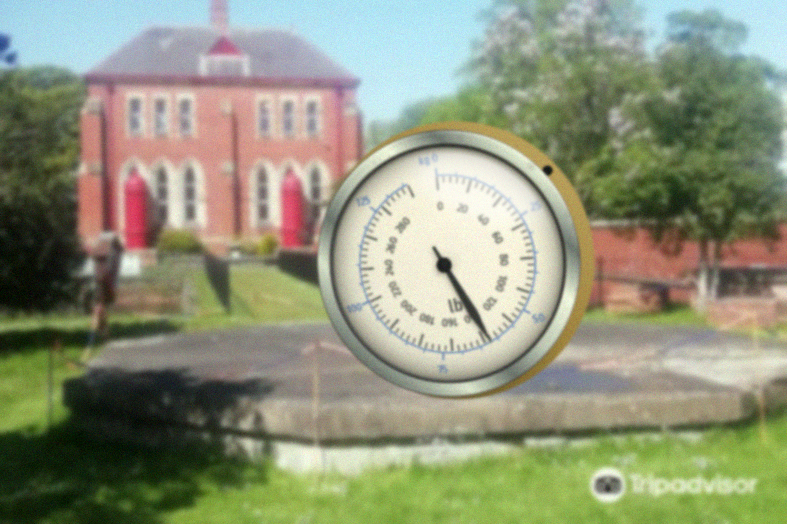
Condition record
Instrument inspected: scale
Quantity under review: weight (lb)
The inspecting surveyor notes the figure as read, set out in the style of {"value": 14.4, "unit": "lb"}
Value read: {"value": 136, "unit": "lb"}
